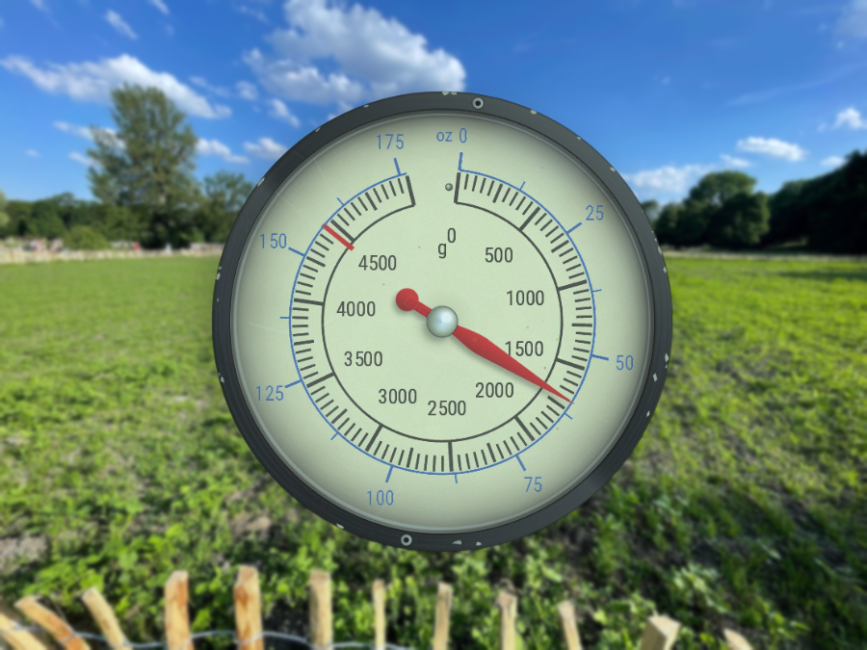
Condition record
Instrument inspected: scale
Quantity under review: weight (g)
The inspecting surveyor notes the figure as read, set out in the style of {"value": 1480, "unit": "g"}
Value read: {"value": 1700, "unit": "g"}
